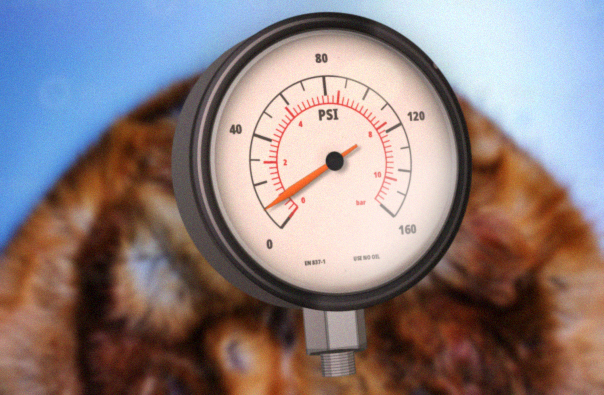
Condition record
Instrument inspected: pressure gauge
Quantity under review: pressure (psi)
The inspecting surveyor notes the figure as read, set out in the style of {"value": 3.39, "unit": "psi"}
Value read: {"value": 10, "unit": "psi"}
